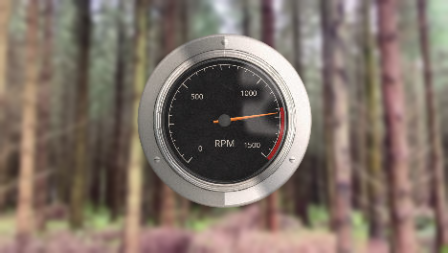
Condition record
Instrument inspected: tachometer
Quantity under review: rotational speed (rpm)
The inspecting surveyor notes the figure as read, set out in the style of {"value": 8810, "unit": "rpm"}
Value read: {"value": 1225, "unit": "rpm"}
